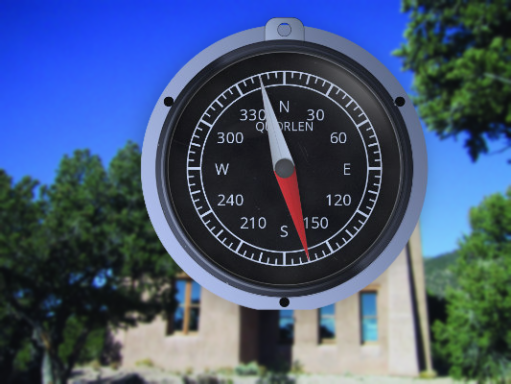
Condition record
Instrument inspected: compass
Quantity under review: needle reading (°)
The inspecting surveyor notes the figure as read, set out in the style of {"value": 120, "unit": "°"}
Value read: {"value": 165, "unit": "°"}
